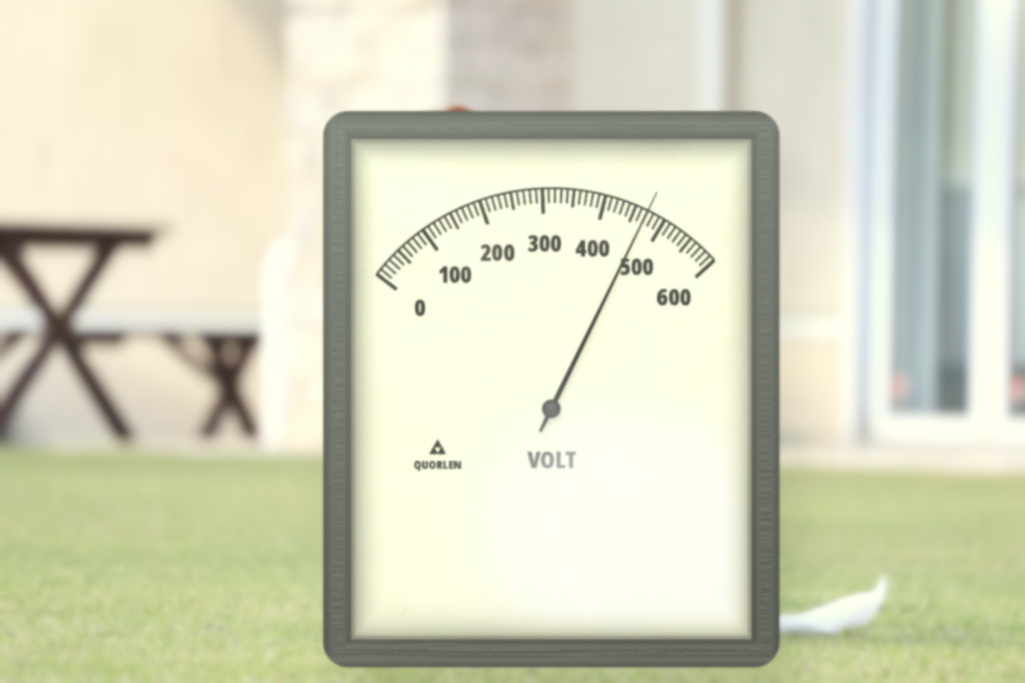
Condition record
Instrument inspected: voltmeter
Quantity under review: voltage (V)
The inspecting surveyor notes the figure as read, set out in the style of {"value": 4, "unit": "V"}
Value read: {"value": 470, "unit": "V"}
